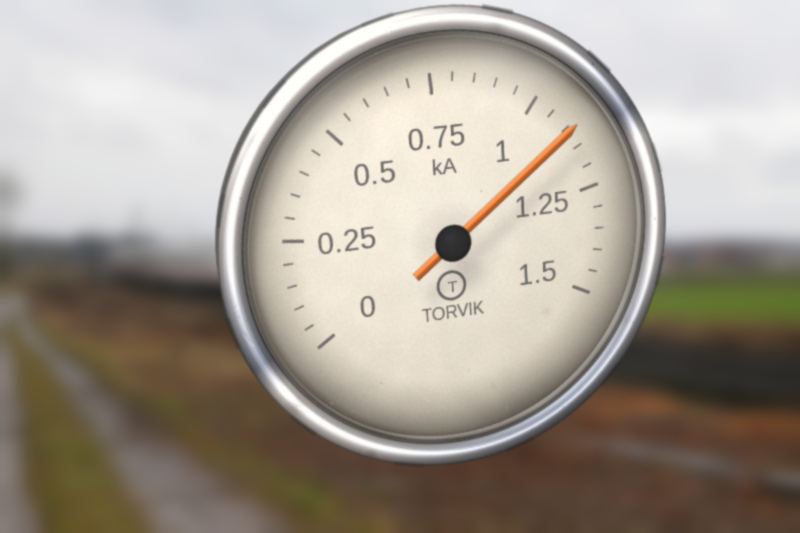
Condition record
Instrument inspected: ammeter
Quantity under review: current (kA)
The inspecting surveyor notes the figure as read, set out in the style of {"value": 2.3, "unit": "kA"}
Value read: {"value": 1.1, "unit": "kA"}
